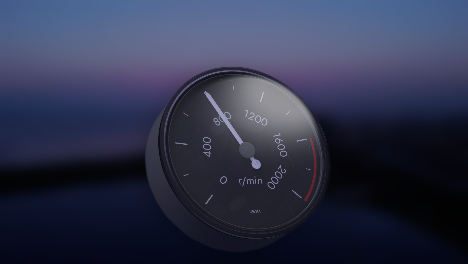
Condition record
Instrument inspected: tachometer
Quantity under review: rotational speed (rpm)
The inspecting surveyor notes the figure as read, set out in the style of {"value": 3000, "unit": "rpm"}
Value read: {"value": 800, "unit": "rpm"}
